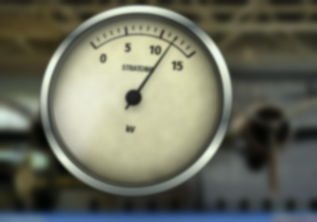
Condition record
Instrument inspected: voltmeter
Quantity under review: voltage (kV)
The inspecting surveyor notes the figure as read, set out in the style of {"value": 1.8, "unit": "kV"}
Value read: {"value": 12, "unit": "kV"}
